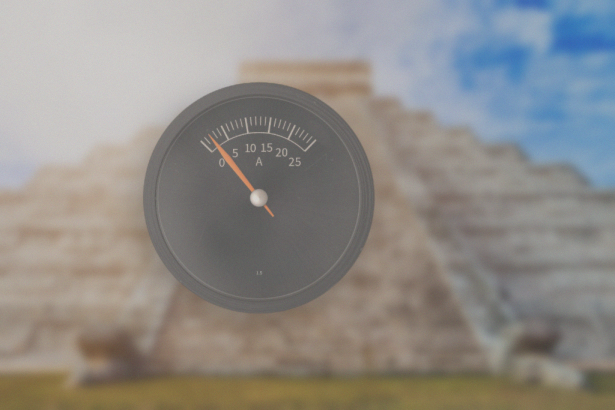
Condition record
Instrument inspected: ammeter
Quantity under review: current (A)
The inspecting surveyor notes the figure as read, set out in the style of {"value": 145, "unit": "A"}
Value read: {"value": 2, "unit": "A"}
